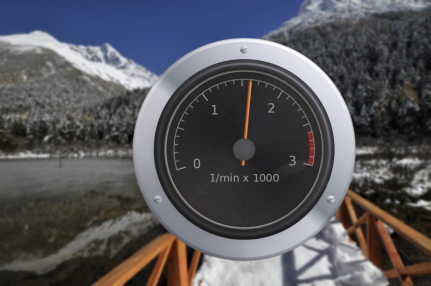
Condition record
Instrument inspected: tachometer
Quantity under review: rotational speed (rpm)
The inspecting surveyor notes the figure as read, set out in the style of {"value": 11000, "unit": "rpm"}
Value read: {"value": 1600, "unit": "rpm"}
